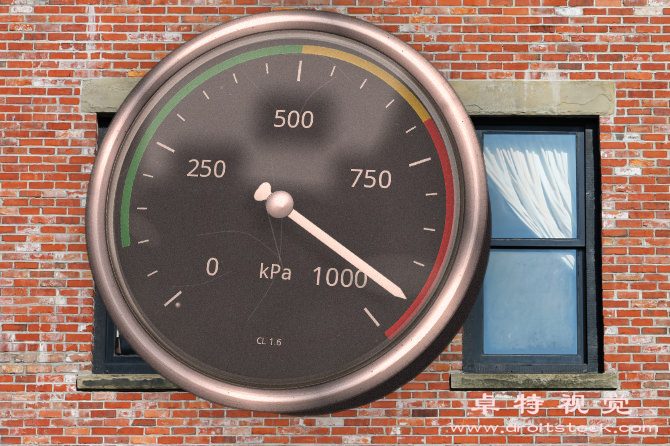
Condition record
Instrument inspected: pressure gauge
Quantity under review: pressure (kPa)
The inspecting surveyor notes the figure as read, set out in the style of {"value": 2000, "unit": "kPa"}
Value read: {"value": 950, "unit": "kPa"}
